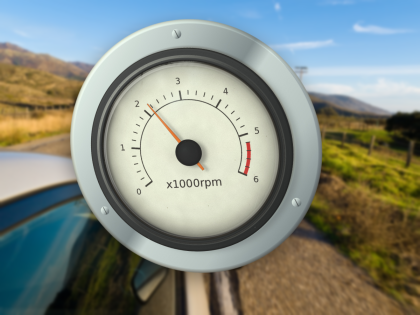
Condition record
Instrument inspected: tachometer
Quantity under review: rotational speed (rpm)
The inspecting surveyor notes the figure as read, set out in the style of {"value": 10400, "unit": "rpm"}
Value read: {"value": 2200, "unit": "rpm"}
